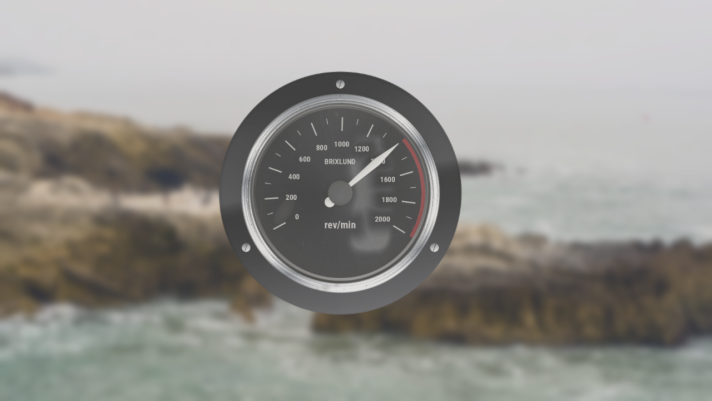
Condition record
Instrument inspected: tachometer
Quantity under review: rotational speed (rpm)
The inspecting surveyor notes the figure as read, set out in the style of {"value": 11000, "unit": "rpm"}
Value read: {"value": 1400, "unit": "rpm"}
